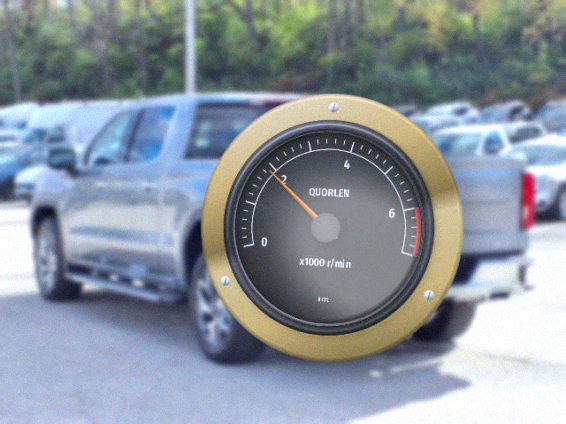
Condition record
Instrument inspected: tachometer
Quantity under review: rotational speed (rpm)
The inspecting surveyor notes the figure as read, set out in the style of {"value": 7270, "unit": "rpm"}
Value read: {"value": 1900, "unit": "rpm"}
